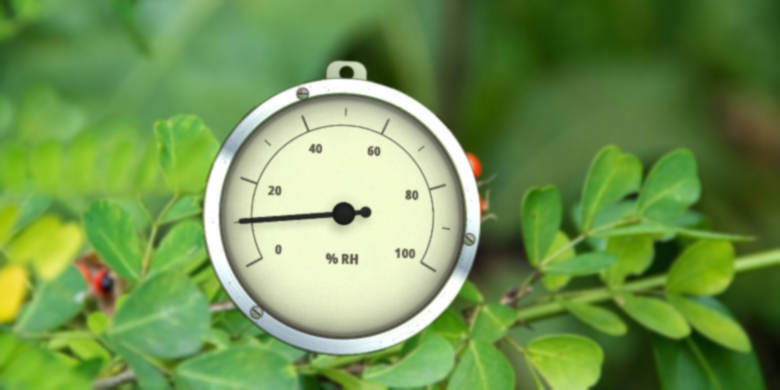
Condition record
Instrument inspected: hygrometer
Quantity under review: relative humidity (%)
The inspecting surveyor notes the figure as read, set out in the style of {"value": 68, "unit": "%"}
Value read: {"value": 10, "unit": "%"}
